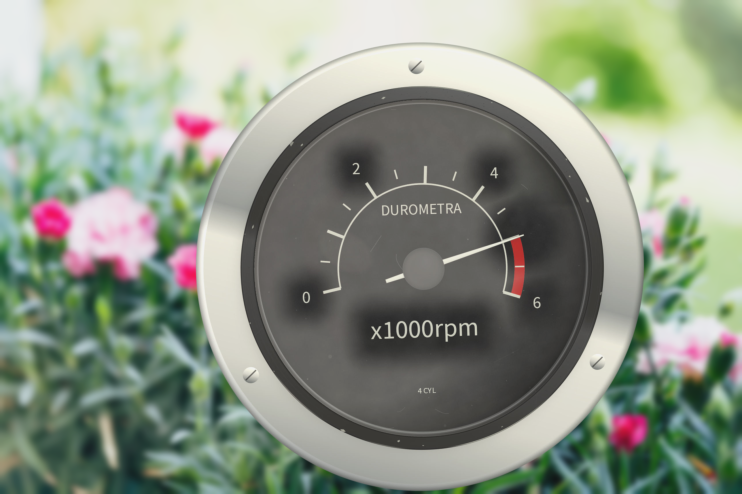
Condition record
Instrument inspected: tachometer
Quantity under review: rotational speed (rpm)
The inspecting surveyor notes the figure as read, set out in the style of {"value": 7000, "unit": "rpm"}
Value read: {"value": 5000, "unit": "rpm"}
